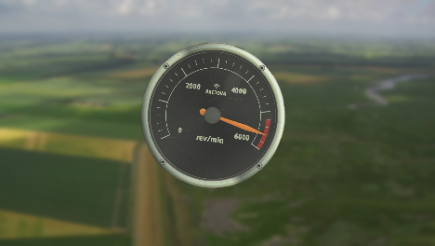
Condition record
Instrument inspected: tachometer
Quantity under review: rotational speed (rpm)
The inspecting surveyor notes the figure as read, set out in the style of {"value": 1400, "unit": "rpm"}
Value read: {"value": 5600, "unit": "rpm"}
